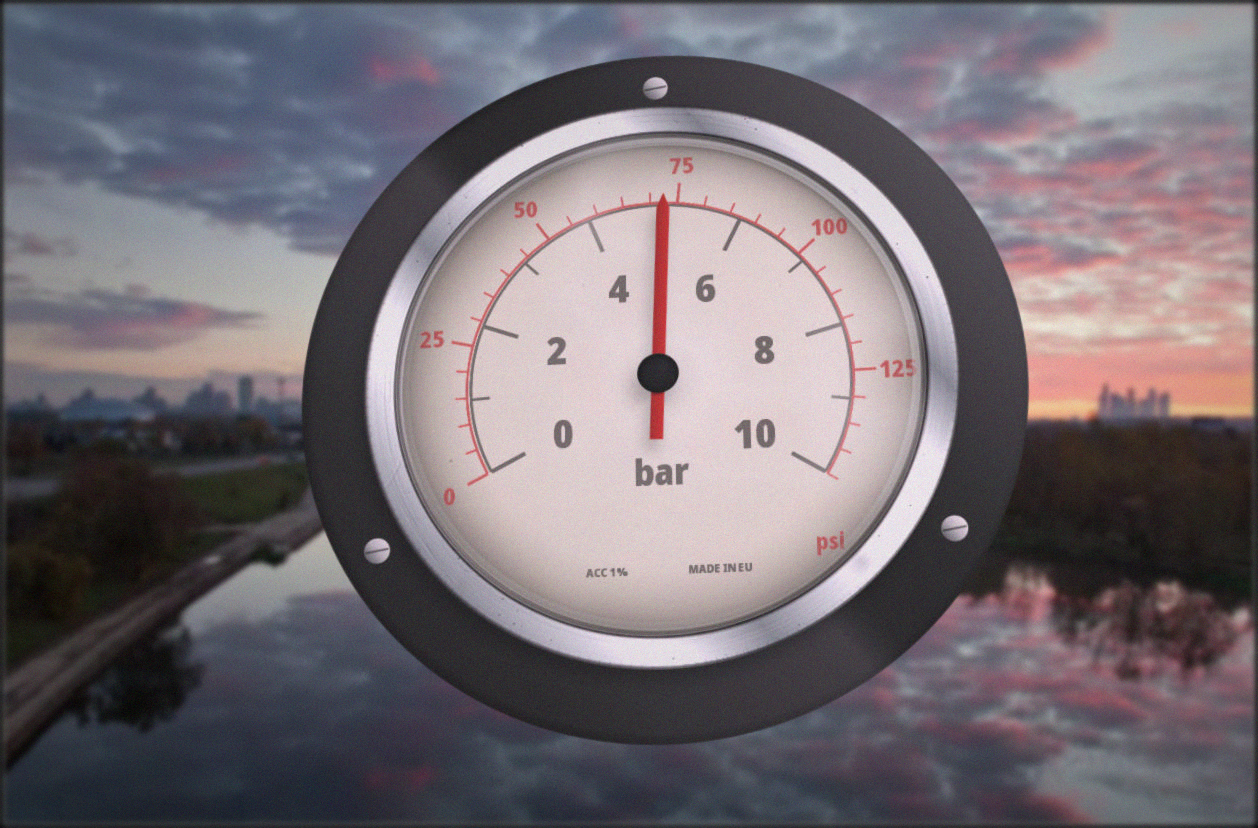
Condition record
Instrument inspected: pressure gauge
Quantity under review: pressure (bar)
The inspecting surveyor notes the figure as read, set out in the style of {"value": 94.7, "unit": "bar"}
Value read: {"value": 5, "unit": "bar"}
